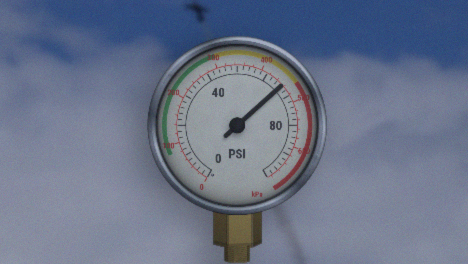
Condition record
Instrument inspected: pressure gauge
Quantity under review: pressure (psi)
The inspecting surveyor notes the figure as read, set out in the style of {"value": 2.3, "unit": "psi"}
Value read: {"value": 66, "unit": "psi"}
